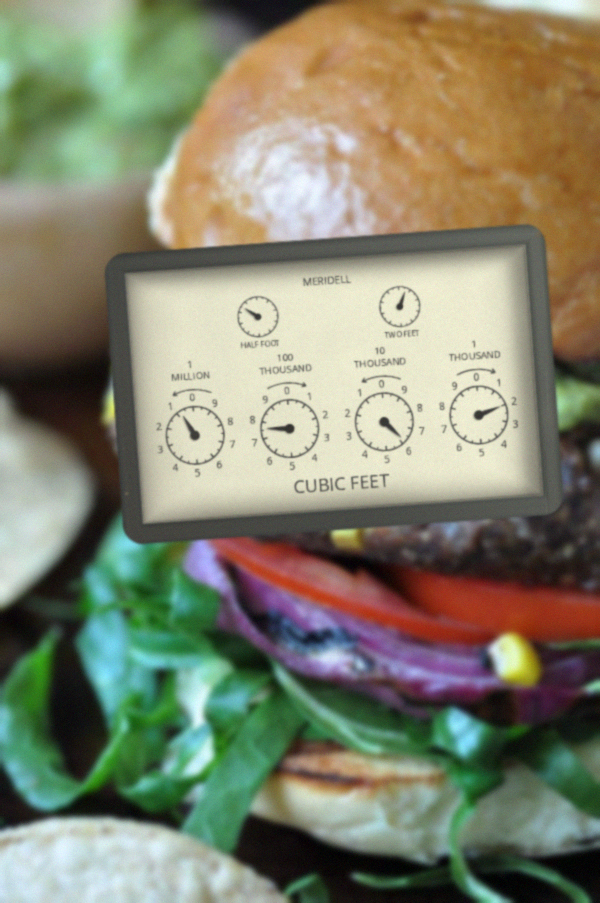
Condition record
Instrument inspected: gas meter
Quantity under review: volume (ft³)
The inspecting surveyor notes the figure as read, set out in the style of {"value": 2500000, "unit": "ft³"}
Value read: {"value": 76200, "unit": "ft³"}
